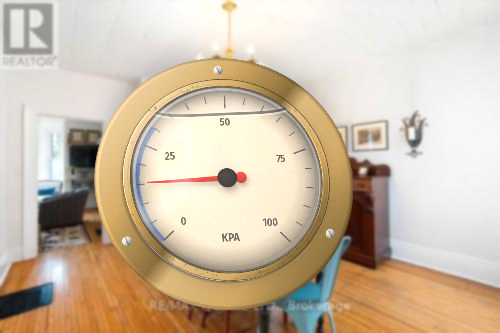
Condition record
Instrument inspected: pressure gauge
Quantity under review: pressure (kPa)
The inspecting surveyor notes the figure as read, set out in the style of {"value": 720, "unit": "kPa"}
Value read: {"value": 15, "unit": "kPa"}
